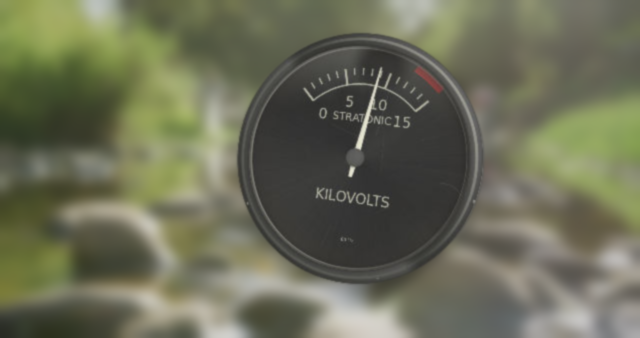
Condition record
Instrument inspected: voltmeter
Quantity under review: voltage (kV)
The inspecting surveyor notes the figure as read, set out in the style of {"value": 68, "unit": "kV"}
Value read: {"value": 9, "unit": "kV"}
